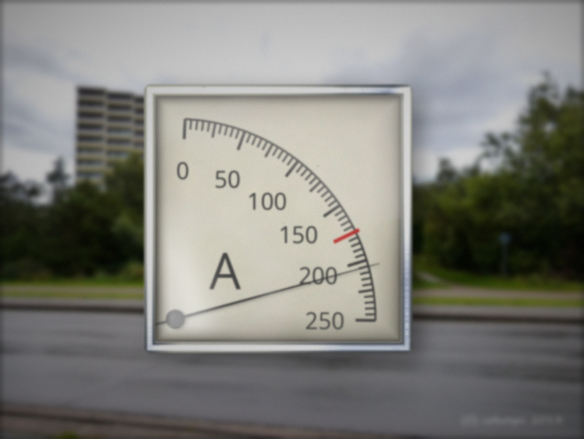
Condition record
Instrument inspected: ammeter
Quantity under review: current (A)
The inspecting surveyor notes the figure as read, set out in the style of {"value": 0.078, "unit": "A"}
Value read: {"value": 205, "unit": "A"}
